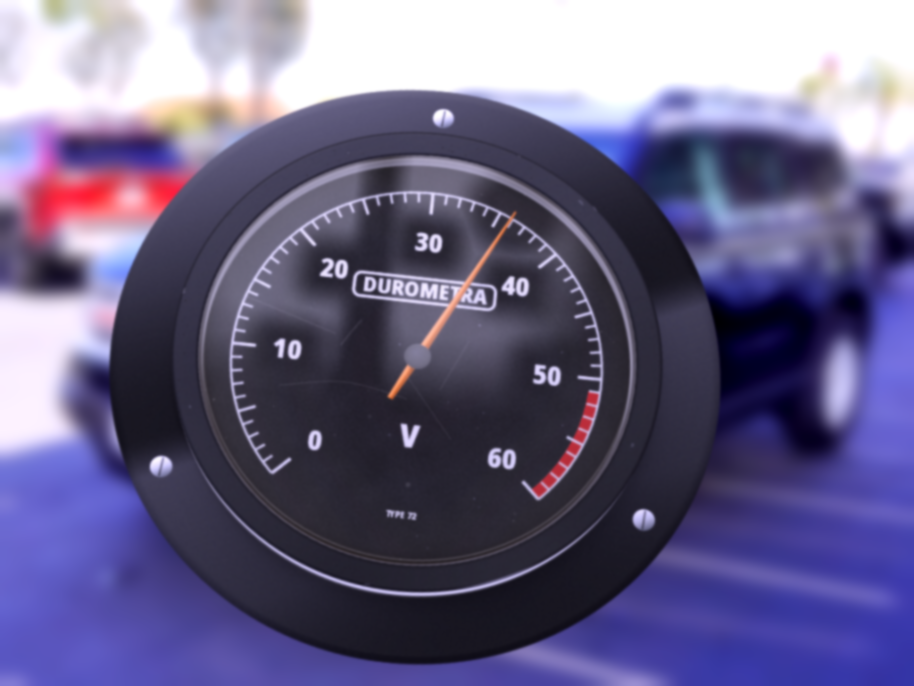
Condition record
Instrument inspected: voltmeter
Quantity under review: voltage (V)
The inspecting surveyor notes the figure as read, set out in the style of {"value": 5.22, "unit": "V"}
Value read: {"value": 36, "unit": "V"}
